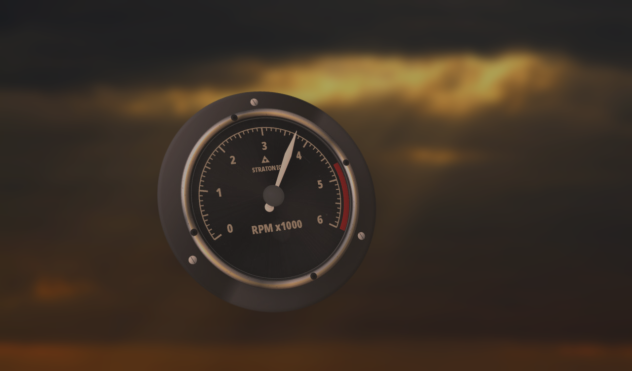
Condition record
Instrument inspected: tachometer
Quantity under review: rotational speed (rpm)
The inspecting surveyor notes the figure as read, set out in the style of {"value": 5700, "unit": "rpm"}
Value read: {"value": 3700, "unit": "rpm"}
